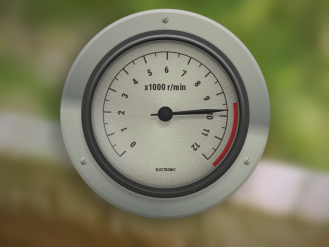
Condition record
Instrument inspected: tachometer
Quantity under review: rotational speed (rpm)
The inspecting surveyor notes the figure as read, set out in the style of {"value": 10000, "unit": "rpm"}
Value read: {"value": 9750, "unit": "rpm"}
